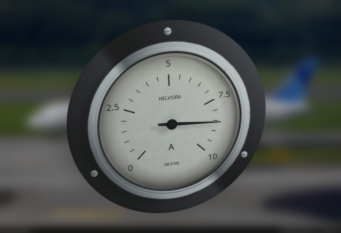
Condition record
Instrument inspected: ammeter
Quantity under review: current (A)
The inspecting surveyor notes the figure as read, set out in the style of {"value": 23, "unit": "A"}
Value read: {"value": 8.5, "unit": "A"}
